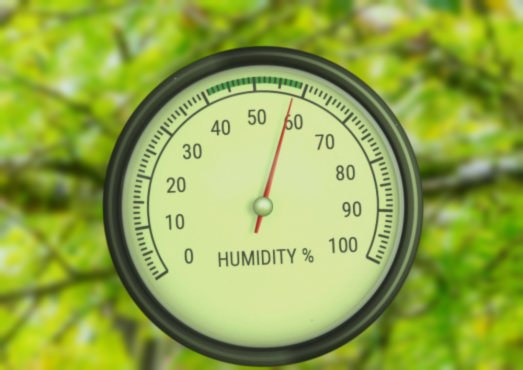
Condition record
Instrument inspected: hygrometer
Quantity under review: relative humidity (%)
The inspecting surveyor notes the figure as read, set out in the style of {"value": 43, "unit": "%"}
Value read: {"value": 58, "unit": "%"}
